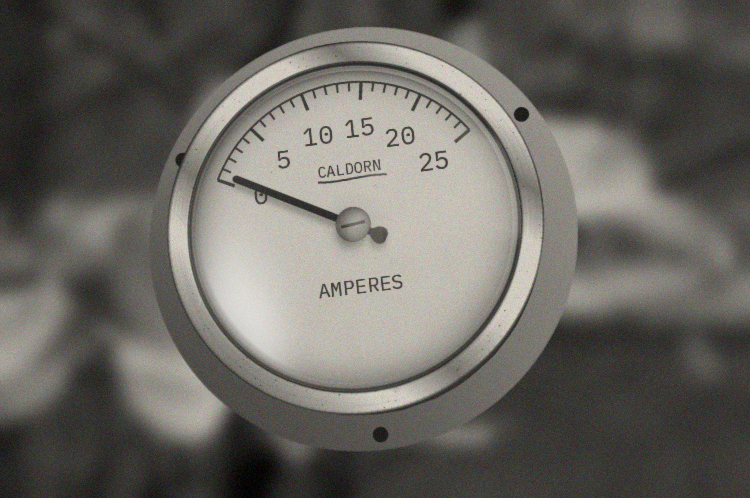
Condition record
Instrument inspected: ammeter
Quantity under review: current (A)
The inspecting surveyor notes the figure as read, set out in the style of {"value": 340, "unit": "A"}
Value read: {"value": 0.5, "unit": "A"}
